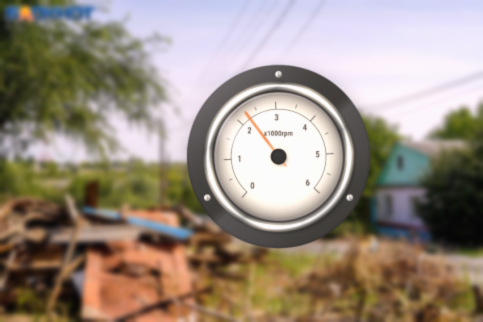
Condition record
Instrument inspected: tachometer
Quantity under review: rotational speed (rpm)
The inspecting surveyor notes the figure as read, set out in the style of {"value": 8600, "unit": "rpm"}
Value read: {"value": 2250, "unit": "rpm"}
